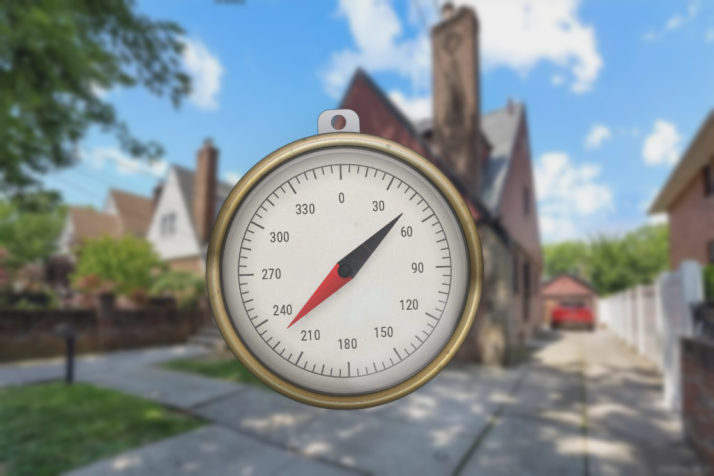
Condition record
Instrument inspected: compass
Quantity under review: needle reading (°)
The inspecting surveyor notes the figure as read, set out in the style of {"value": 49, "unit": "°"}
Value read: {"value": 227.5, "unit": "°"}
